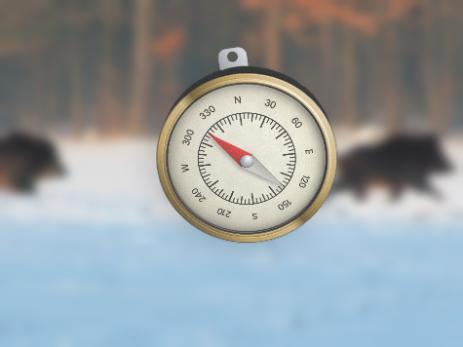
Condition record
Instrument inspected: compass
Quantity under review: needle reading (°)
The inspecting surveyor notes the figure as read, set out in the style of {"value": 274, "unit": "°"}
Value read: {"value": 315, "unit": "°"}
